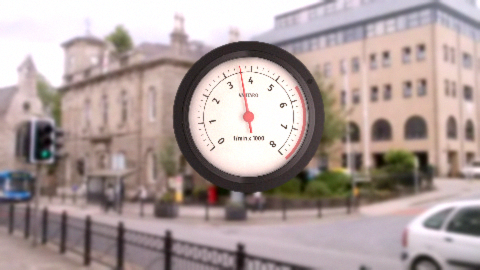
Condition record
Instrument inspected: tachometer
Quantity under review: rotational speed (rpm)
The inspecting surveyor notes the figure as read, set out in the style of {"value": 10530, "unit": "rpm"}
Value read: {"value": 3600, "unit": "rpm"}
